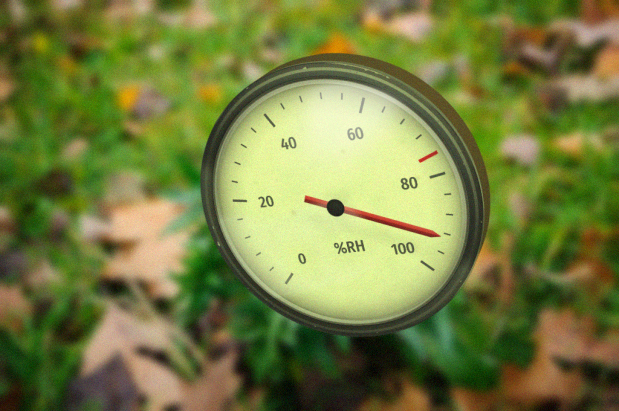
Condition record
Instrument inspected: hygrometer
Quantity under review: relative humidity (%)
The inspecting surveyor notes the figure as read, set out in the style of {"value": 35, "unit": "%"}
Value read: {"value": 92, "unit": "%"}
